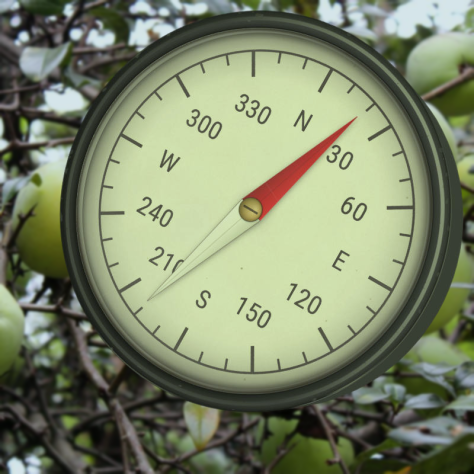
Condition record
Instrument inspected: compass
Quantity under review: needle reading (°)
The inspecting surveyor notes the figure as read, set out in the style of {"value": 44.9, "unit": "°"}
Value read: {"value": 20, "unit": "°"}
